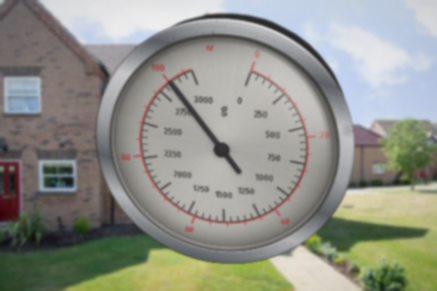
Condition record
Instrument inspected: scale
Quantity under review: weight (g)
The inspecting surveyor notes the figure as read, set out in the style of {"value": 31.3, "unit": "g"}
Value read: {"value": 2850, "unit": "g"}
